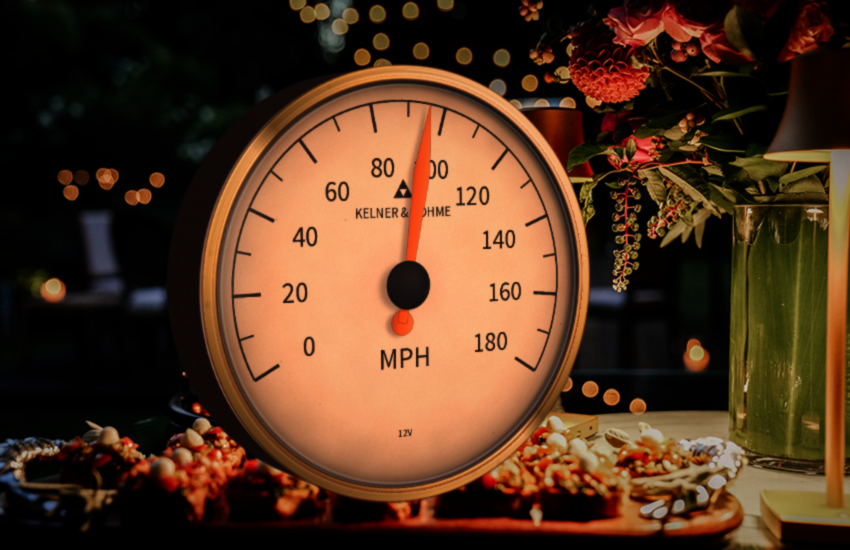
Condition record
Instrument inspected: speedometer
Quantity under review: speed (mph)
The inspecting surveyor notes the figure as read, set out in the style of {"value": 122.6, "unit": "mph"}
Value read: {"value": 95, "unit": "mph"}
